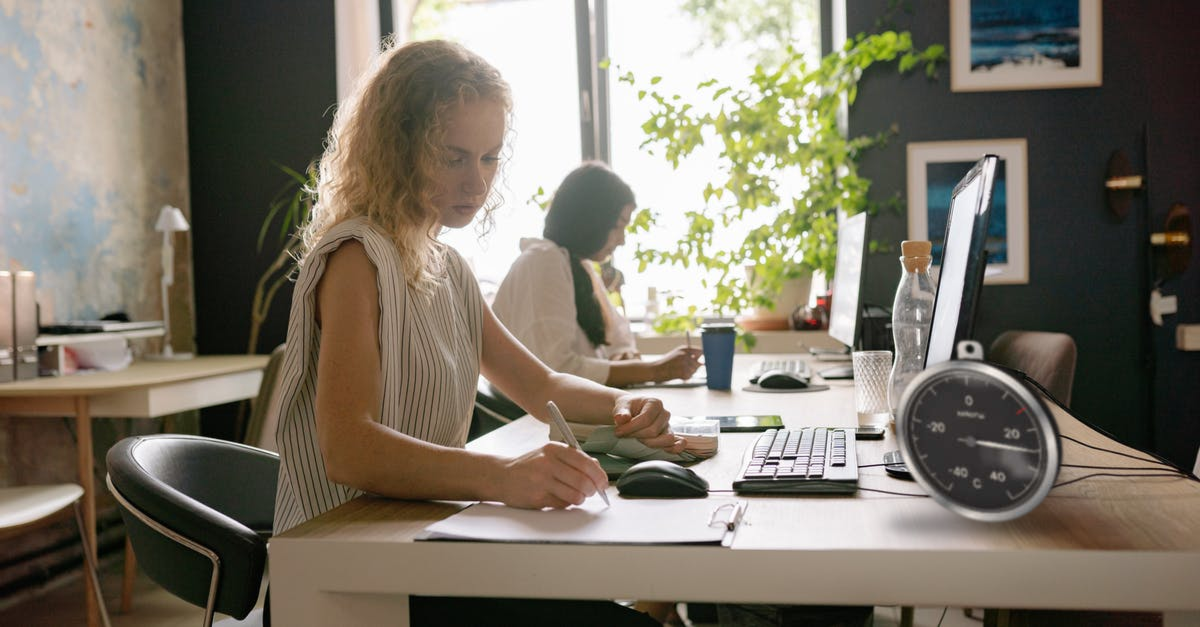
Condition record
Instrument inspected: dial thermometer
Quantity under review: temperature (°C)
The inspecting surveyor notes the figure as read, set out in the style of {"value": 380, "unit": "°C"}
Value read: {"value": 25, "unit": "°C"}
